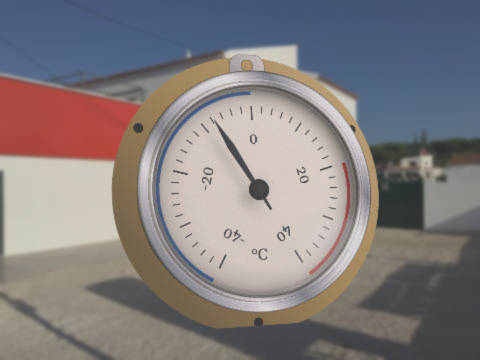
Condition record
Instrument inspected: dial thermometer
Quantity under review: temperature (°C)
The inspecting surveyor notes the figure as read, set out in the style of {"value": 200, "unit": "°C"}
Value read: {"value": -8, "unit": "°C"}
